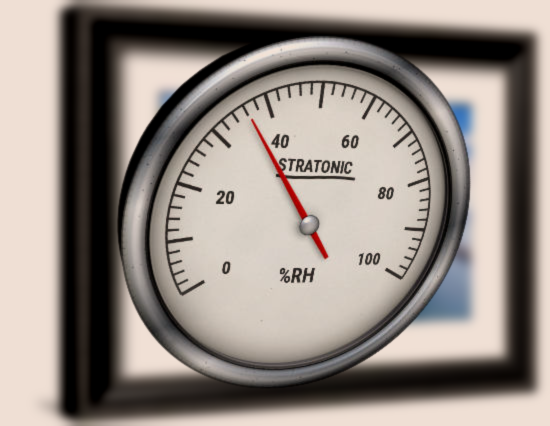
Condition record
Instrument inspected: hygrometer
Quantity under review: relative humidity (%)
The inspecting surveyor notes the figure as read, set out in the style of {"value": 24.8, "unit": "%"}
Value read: {"value": 36, "unit": "%"}
